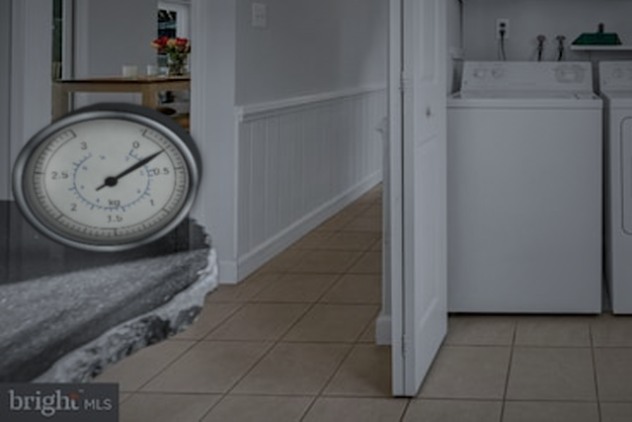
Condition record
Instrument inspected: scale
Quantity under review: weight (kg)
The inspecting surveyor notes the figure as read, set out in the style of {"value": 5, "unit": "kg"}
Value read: {"value": 0.25, "unit": "kg"}
